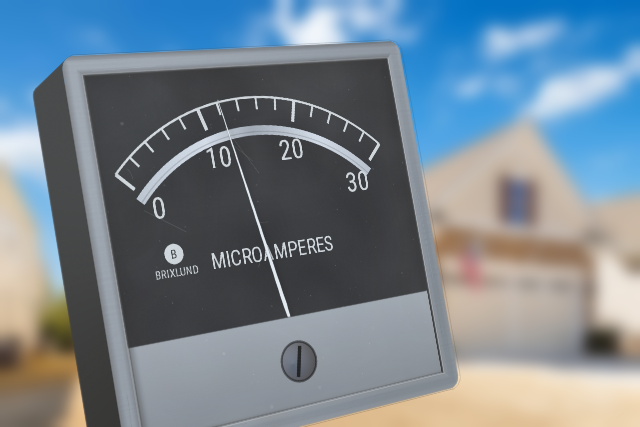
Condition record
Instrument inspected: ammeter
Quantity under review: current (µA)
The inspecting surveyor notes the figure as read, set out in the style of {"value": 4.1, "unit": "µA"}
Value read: {"value": 12, "unit": "µA"}
